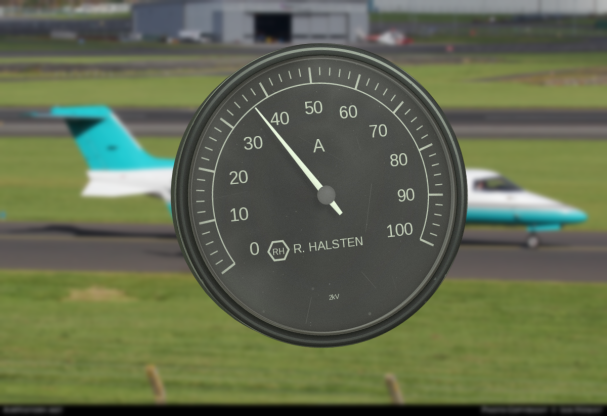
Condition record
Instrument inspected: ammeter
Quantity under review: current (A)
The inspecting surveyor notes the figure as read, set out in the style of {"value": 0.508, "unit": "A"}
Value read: {"value": 36, "unit": "A"}
